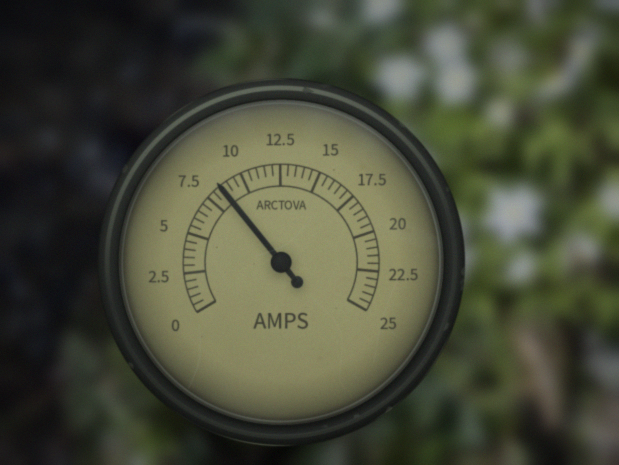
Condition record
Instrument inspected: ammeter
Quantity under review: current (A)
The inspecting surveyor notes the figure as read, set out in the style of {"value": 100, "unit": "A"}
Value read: {"value": 8.5, "unit": "A"}
